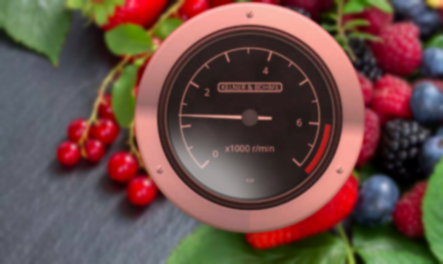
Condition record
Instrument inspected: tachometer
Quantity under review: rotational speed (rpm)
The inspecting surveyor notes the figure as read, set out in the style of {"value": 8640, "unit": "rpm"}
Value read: {"value": 1250, "unit": "rpm"}
